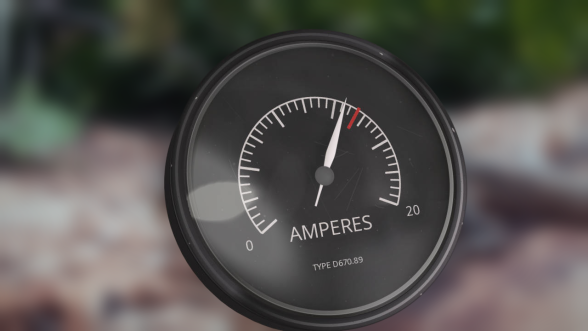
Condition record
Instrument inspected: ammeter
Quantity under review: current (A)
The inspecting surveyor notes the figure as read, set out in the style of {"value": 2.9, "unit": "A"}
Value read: {"value": 12.5, "unit": "A"}
